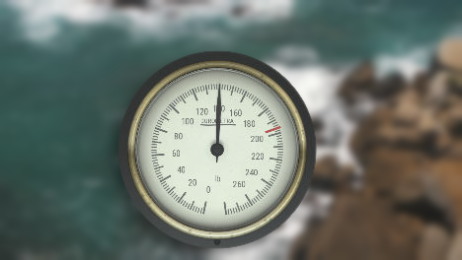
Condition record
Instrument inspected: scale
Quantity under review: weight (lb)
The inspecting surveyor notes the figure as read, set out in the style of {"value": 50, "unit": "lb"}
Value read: {"value": 140, "unit": "lb"}
